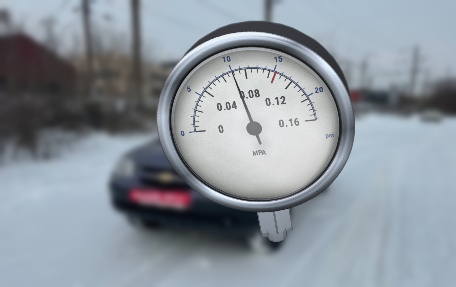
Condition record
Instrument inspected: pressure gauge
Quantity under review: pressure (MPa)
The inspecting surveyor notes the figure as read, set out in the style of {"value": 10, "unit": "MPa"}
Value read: {"value": 0.07, "unit": "MPa"}
